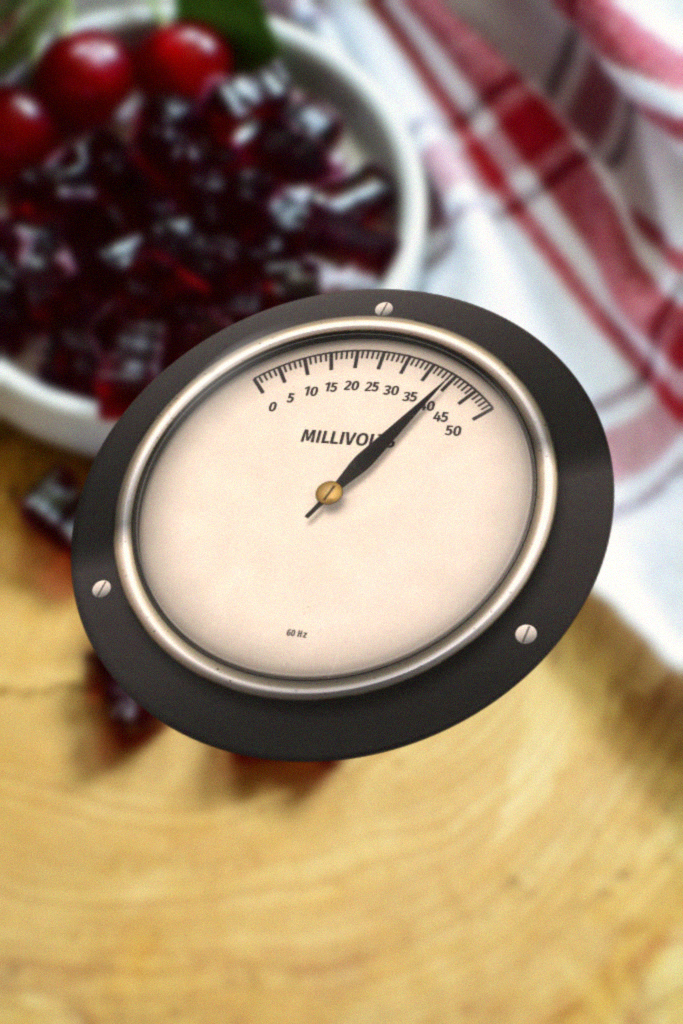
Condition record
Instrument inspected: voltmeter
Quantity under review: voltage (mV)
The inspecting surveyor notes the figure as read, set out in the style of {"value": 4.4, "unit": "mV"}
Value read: {"value": 40, "unit": "mV"}
